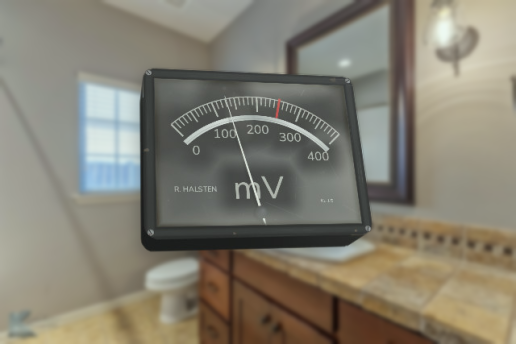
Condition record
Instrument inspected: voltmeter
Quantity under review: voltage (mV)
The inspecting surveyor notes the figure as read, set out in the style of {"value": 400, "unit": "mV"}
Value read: {"value": 130, "unit": "mV"}
